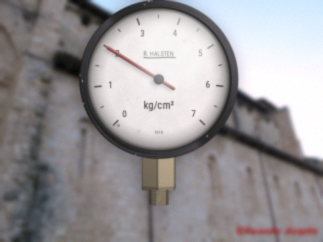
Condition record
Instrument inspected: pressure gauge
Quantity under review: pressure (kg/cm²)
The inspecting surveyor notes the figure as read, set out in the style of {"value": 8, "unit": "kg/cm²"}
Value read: {"value": 2, "unit": "kg/cm²"}
